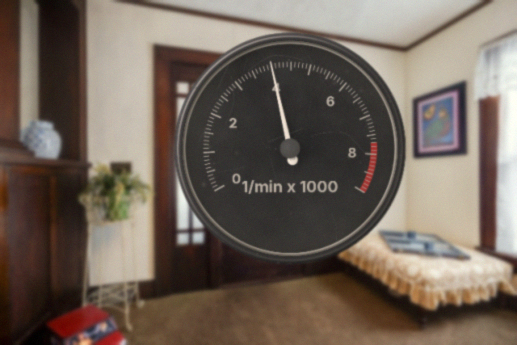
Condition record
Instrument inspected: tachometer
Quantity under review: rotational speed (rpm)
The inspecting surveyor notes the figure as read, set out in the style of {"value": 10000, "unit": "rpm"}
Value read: {"value": 4000, "unit": "rpm"}
